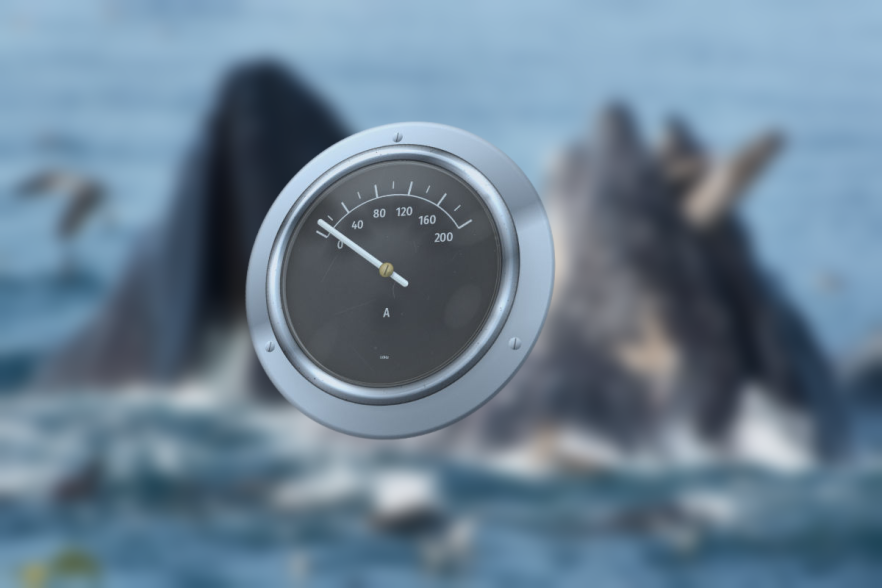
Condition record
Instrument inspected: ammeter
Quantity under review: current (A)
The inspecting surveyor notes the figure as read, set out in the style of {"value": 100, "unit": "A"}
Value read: {"value": 10, "unit": "A"}
